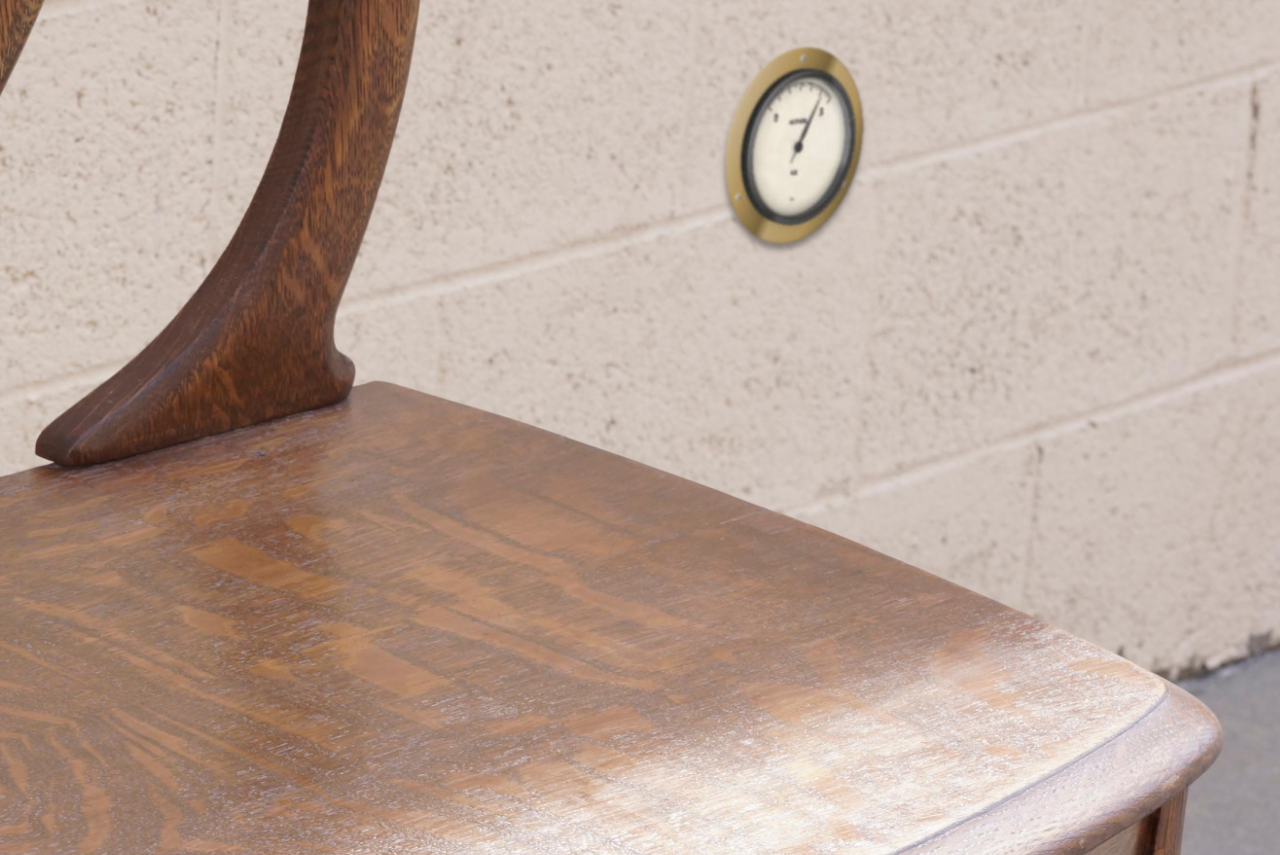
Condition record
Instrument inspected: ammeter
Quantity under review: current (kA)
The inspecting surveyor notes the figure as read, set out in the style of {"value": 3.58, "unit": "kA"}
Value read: {"value": 2.5, "unit": "kA"}
